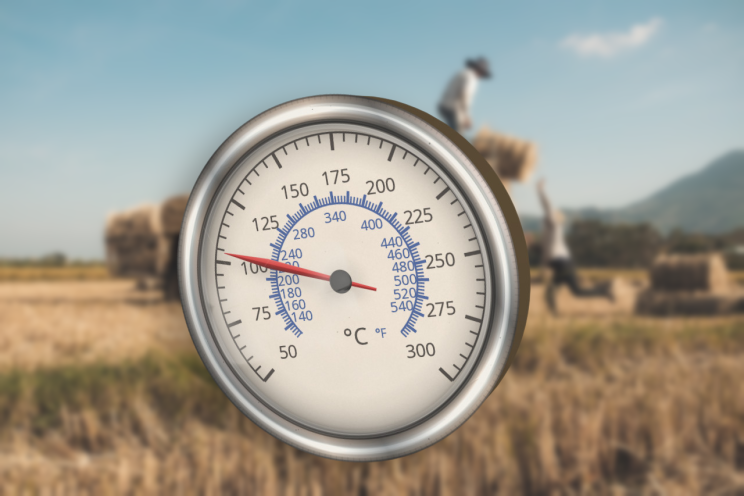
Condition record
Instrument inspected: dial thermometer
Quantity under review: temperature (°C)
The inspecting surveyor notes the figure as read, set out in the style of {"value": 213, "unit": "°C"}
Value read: {"value": 105, "unit": "°C"}
